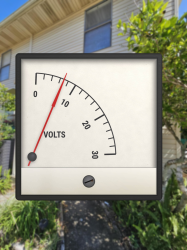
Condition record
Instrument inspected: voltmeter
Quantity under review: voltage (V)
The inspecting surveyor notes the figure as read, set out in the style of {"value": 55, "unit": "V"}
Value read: {"value": 7, "unit": "V"}
